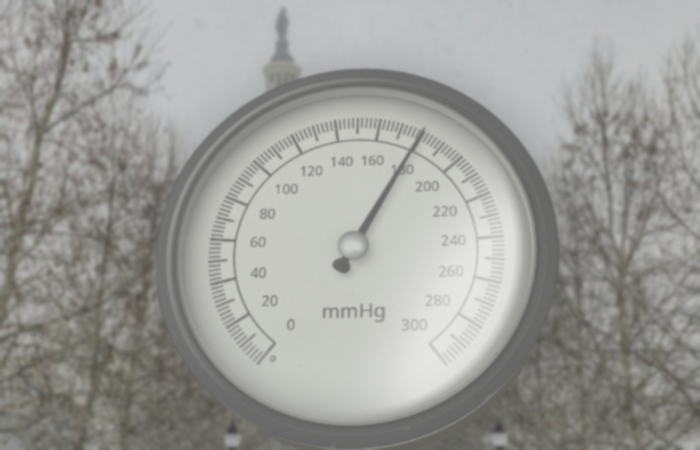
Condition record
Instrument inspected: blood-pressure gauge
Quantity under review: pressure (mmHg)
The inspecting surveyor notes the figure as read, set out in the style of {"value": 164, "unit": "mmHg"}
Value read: {"value": 180, "unit": "mmHg"}
